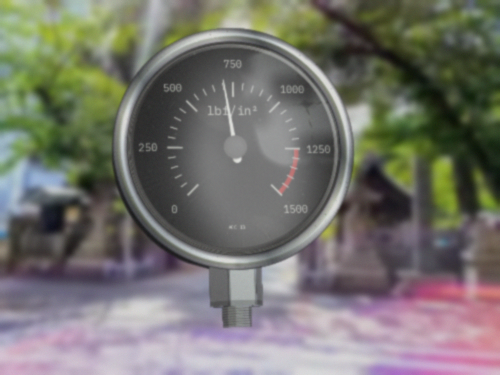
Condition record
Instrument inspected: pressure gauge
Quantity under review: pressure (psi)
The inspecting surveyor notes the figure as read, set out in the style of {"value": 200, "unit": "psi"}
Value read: {"value": 700, "unit": "psi"}
